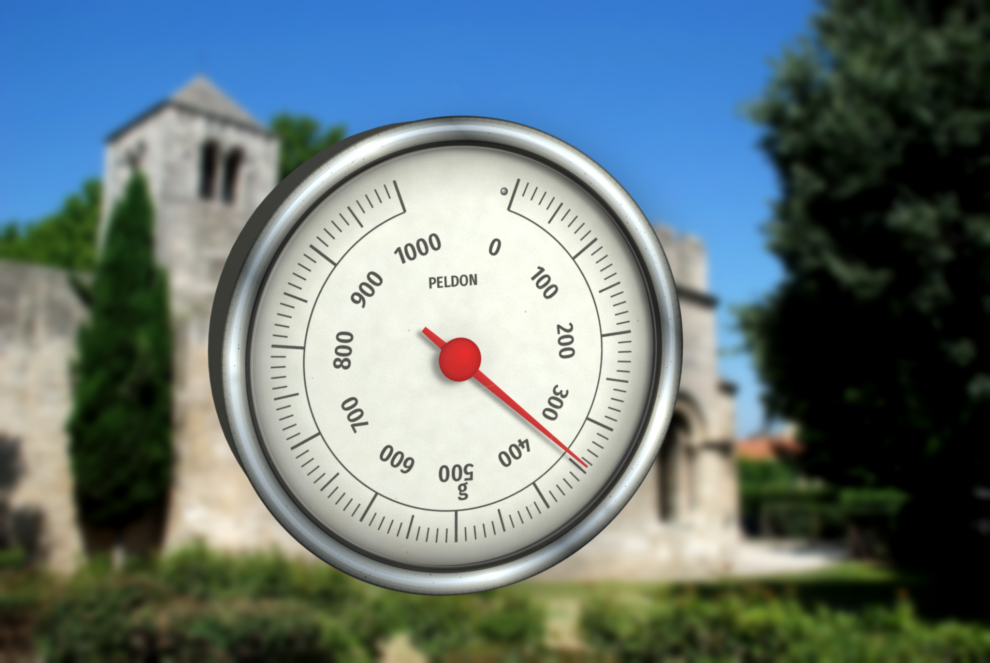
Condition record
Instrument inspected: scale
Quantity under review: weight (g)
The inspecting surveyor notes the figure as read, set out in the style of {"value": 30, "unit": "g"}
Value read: {"value": 345, "unit": "g"}
